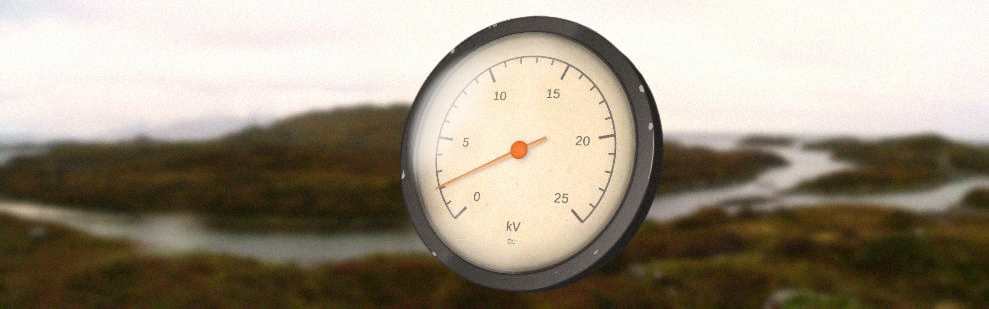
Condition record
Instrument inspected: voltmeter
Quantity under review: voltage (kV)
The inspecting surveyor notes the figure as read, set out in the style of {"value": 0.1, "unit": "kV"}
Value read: {"value": 2, "unit": "kV"}
